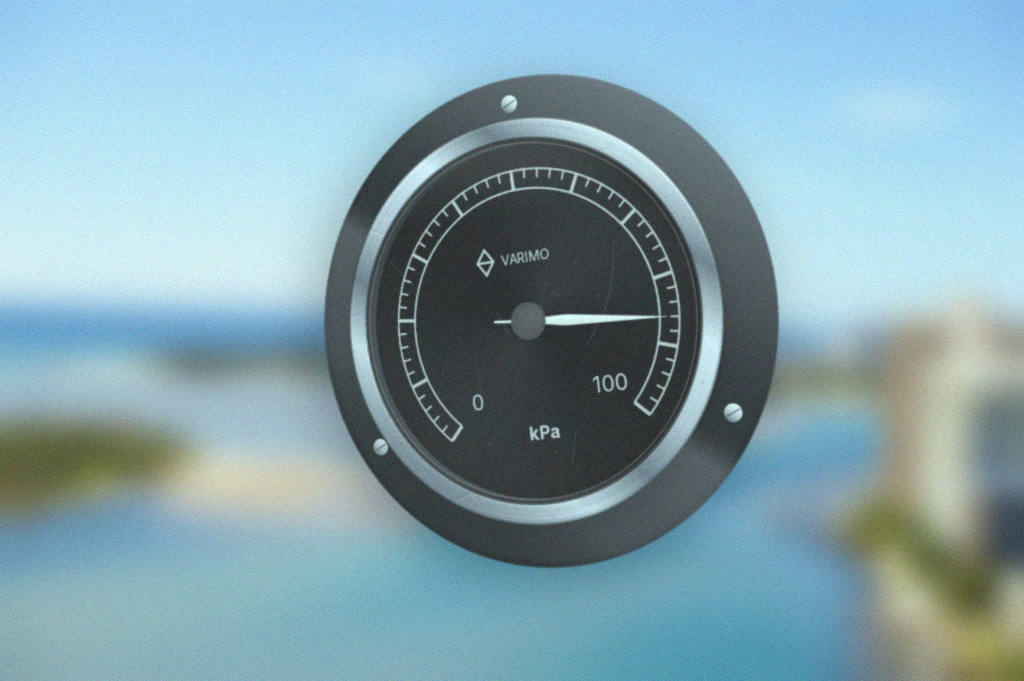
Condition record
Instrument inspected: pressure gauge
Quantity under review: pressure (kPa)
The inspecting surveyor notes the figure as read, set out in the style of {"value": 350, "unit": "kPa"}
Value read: {"value": 86, "unit": "kPa"}
